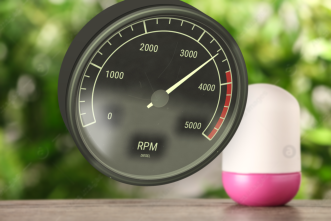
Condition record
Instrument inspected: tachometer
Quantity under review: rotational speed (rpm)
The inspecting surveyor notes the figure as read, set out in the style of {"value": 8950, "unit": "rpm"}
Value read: {"value": 3400, "unit": "rpm"}
